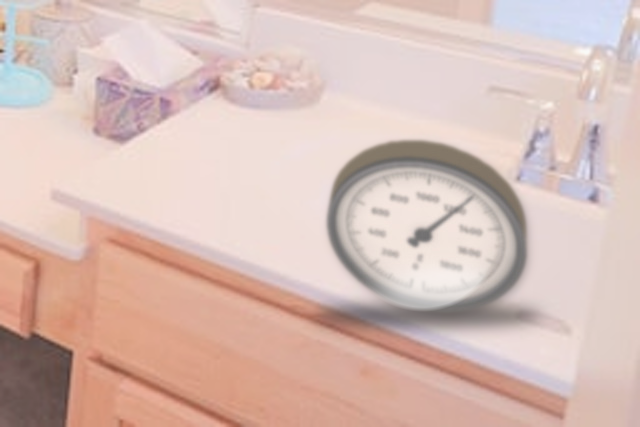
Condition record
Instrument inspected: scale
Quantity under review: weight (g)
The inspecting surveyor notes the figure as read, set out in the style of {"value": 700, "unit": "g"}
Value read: {"value": 1200, "unit": "g"}
